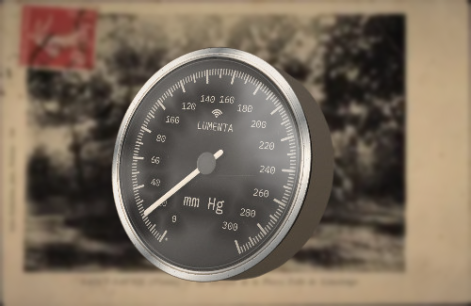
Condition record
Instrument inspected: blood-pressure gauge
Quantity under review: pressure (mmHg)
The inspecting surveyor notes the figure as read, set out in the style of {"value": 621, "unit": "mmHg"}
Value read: {"value": 20, "unit": "mmHg"}
